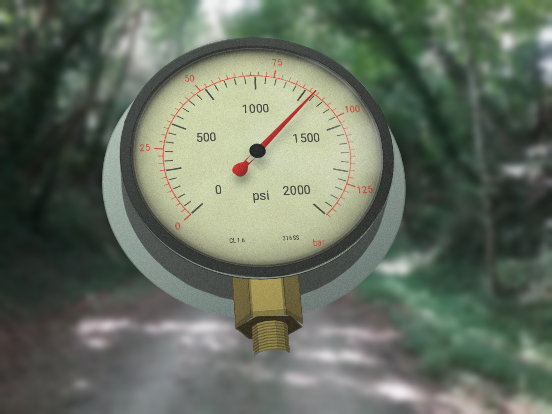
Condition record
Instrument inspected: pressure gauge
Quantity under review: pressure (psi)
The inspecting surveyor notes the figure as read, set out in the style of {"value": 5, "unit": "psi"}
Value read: {"value": 1300, "unit": "psi"}
